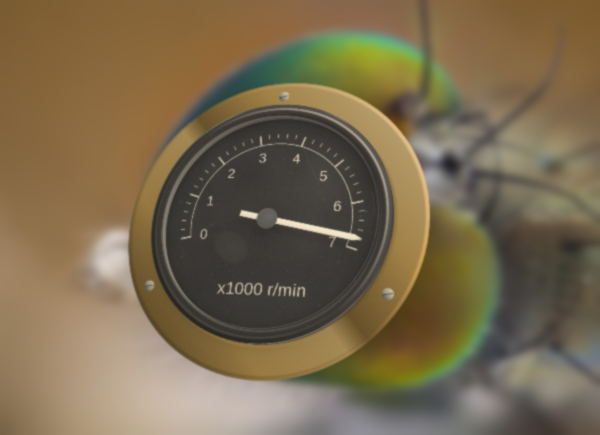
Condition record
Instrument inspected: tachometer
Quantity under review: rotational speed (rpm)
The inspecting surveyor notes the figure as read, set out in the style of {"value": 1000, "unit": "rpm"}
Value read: {"value": 6800, "unit": "rpm"}
